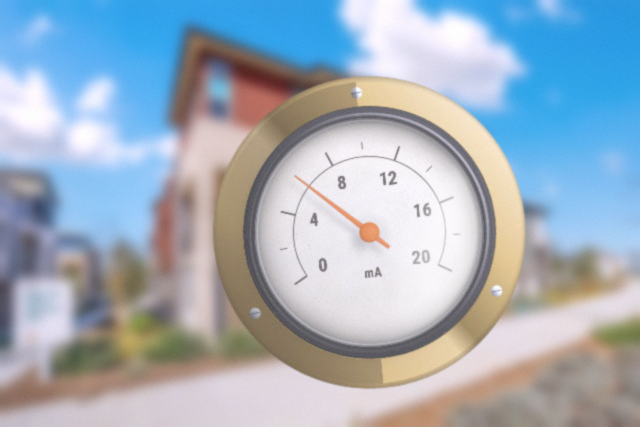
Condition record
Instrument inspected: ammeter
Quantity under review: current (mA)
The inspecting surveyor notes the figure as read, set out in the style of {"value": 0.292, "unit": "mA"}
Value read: {"value": 6, "unit": "mA"}
